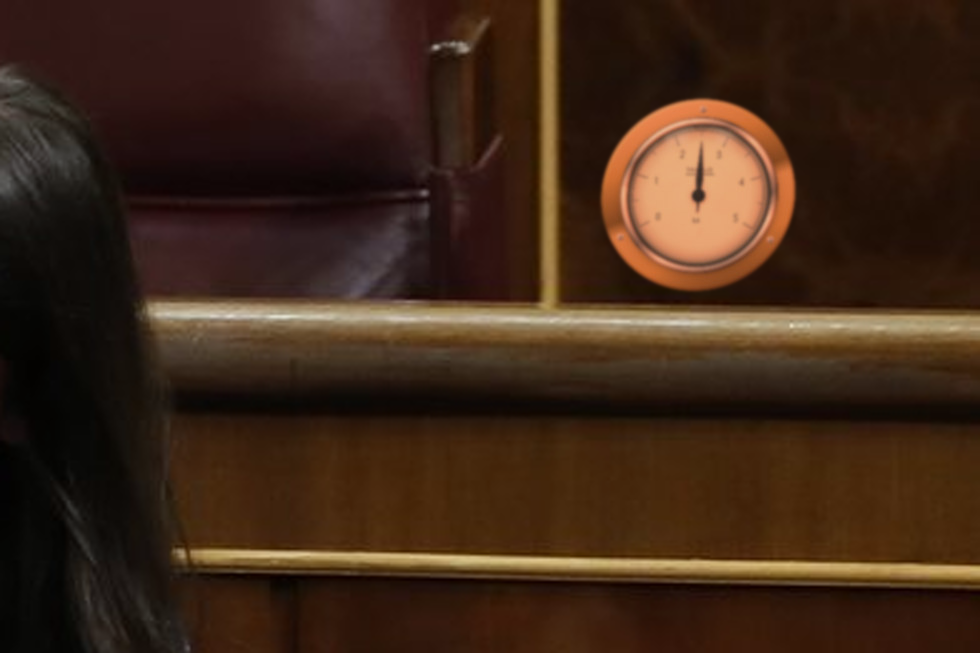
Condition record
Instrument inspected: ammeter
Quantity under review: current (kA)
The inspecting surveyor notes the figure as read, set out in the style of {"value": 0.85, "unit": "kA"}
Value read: {"value": 2.5, "unit": "kA"}
